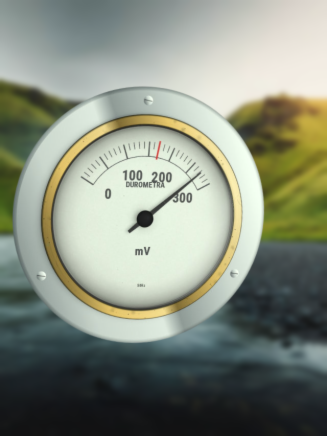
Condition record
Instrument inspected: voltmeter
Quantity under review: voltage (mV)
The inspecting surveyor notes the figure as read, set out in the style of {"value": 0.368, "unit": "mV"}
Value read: {"value": 270, "unit": "mV"}
